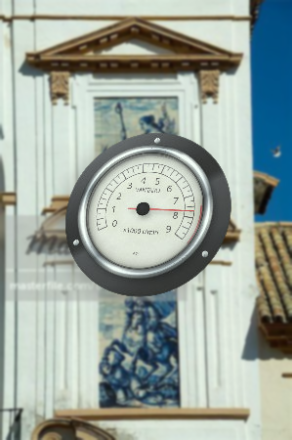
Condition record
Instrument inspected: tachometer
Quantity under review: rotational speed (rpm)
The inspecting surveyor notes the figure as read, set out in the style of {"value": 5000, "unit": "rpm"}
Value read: {"value": 7750, "unit": "rpm"}
